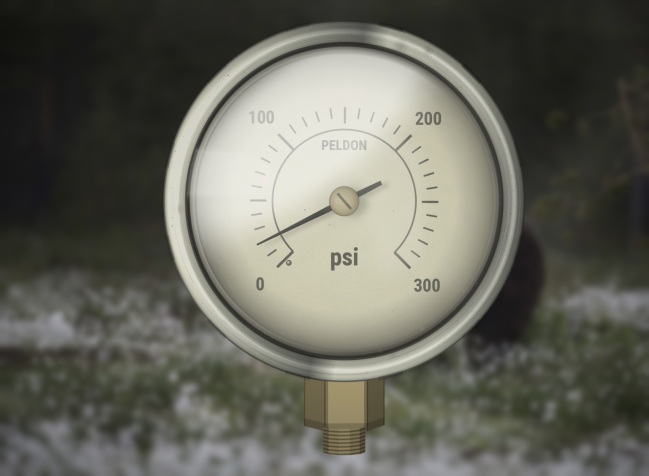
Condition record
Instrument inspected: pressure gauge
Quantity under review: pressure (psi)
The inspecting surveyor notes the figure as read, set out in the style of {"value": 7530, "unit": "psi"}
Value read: {"value": 20, "unit": "psi"}
